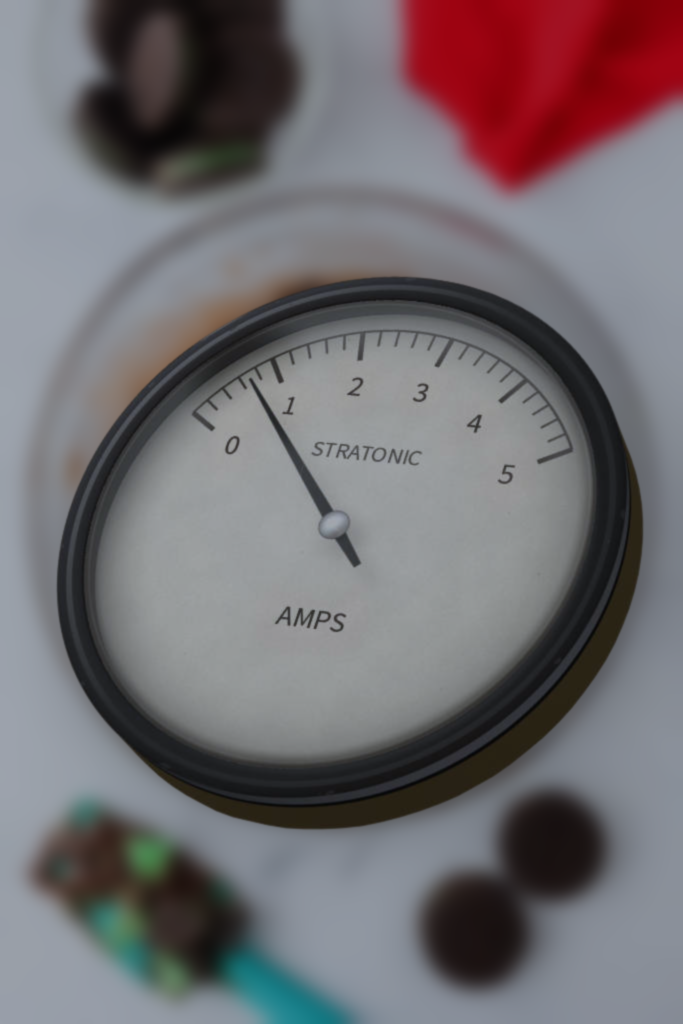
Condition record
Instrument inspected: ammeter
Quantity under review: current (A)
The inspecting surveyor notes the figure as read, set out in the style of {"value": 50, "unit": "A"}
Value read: {"value": 0.7, "unit": "A"}
